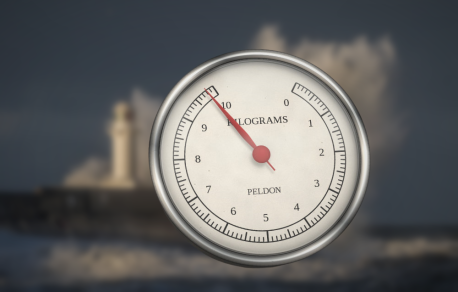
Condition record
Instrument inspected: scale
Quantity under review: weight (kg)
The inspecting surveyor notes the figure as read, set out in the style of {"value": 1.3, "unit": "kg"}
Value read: {"value": 9.8, "unit": "kg"}
